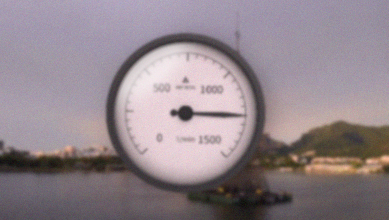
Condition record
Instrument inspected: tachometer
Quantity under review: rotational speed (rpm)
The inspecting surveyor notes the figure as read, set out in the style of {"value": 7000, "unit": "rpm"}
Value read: {"value": 1250, "unit": "rpm"}
